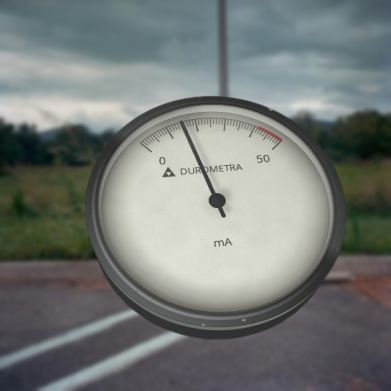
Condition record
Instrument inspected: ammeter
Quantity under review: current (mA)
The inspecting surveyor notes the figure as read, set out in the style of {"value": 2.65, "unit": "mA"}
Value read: {"value": 15, "unit": "mA"}
